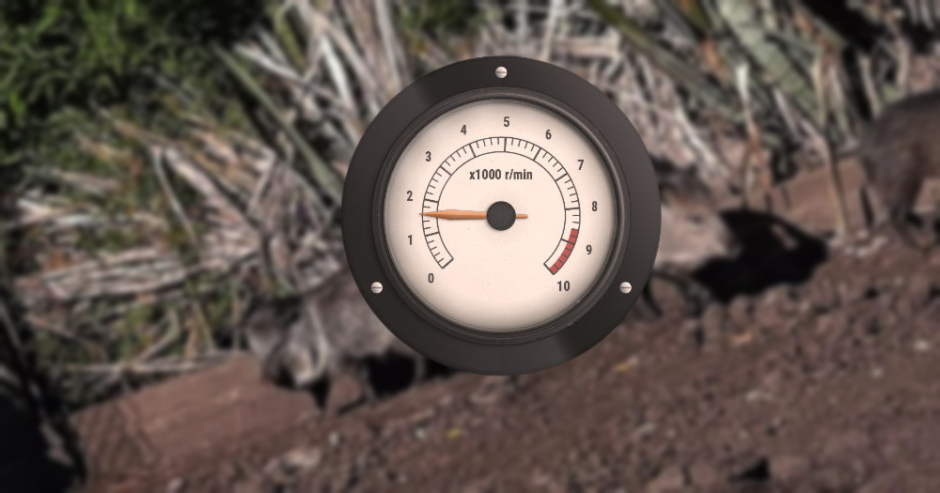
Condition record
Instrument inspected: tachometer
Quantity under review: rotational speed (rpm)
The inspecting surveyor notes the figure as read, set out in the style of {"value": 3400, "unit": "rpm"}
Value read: {"value": 1600, "unit": "rpm"}
